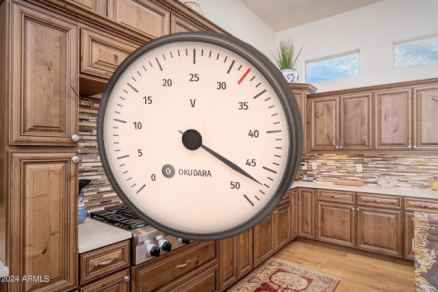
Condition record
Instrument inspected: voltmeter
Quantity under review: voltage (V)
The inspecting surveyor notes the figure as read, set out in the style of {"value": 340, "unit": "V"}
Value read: {"value": 47, "unit": "V"}
